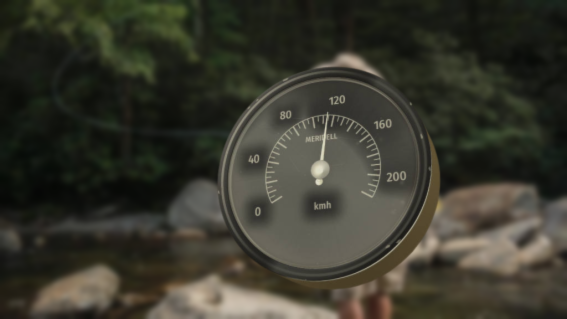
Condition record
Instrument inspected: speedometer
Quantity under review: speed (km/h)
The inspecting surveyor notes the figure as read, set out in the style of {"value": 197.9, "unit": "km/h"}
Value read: {"value": 115, "unit": "km/h"}
